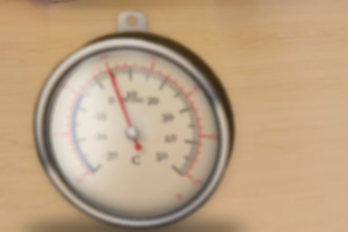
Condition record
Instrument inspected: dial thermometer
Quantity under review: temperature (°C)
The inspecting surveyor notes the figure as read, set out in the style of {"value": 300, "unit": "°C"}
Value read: {"value": 5, "unit": "°C"}
